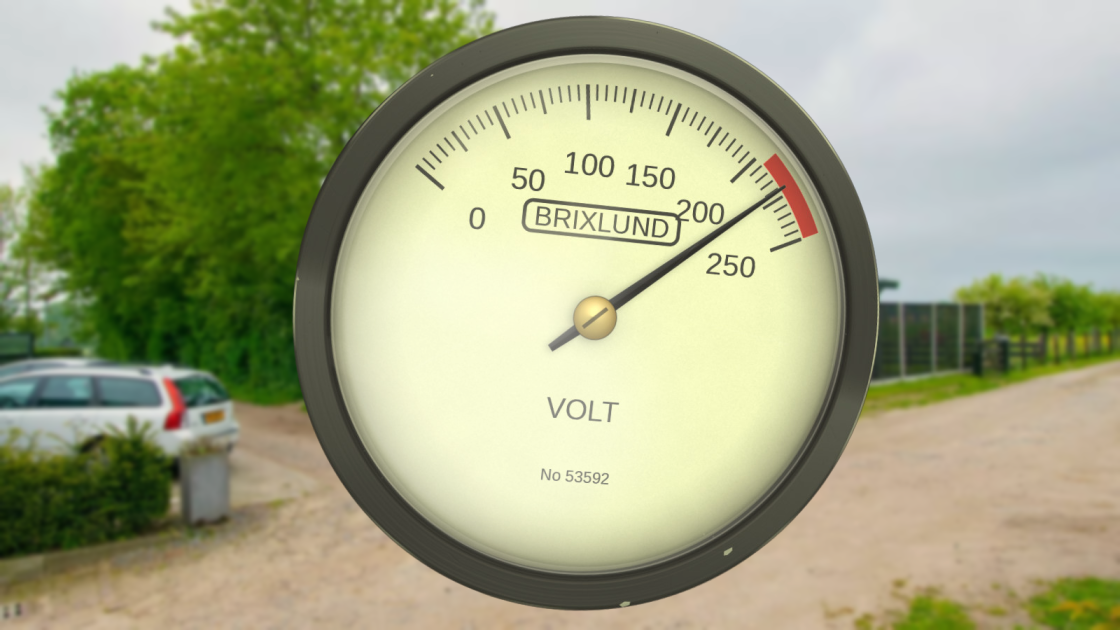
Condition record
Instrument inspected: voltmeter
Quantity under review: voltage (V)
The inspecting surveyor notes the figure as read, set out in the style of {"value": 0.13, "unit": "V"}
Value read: {"value": 220, "unit": "V"}
